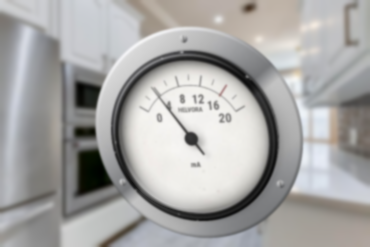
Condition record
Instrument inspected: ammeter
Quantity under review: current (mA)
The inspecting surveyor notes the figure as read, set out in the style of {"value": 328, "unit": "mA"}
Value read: {"value": 4, "unit": "mA"}
